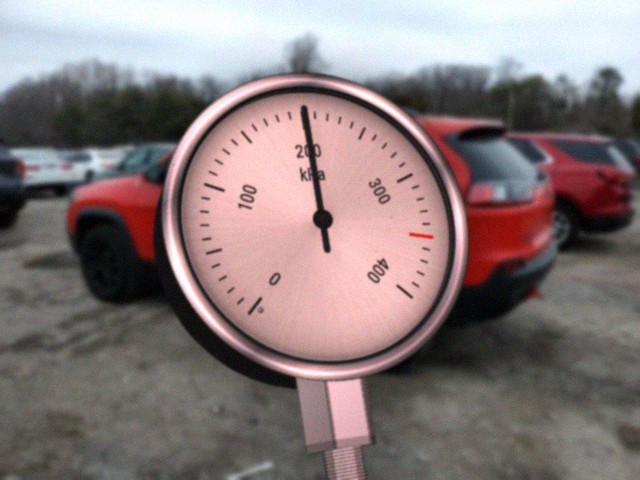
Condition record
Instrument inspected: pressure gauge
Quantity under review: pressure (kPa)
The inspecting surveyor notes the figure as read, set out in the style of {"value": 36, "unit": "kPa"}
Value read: {"value": 200, "unit": "kPa"}
